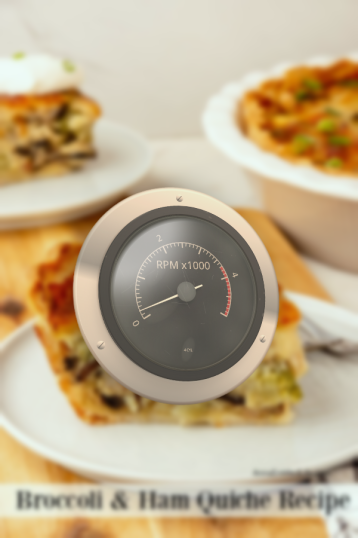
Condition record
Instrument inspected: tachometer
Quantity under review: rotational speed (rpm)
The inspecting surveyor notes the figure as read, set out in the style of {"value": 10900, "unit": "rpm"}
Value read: {"value": 200, "unit": "rpm"}
